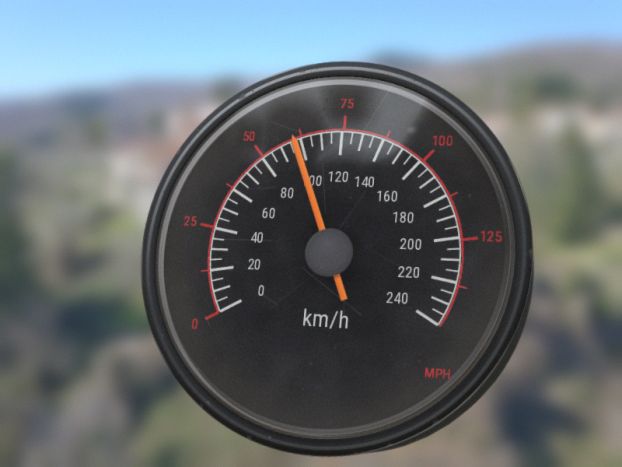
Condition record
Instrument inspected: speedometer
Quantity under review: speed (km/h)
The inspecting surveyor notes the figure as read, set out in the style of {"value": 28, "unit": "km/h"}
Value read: {"value": 97.5, "unit": "km/h"}
